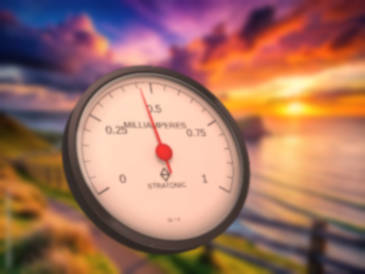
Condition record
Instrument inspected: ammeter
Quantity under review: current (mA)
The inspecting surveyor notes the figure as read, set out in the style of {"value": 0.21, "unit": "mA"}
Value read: {"value": 0.45, "unit": "mA"}
